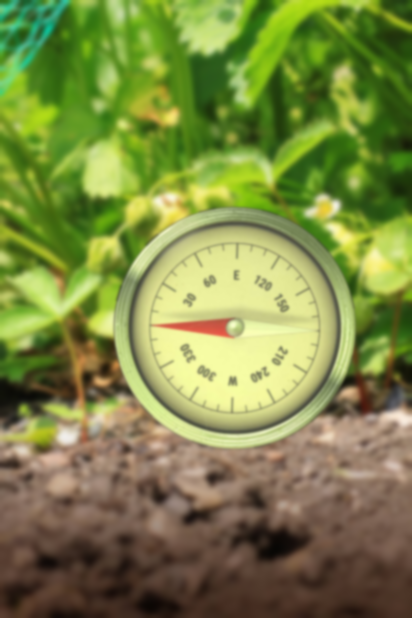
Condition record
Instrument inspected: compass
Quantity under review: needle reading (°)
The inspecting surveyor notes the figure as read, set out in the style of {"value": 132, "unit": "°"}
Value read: {"value": 0, "unit": "°"}
